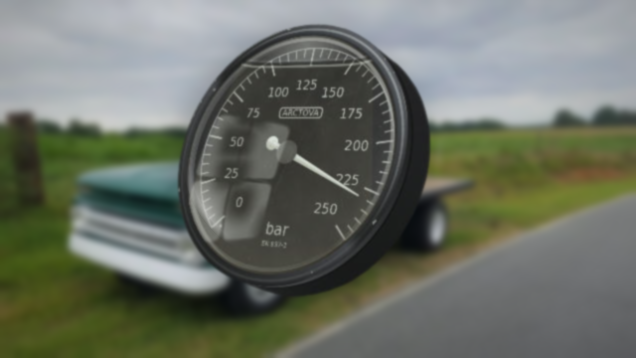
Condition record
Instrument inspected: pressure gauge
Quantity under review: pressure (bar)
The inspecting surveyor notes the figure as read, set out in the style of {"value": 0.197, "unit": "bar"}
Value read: {"value": 230, "unit": "bar"}
